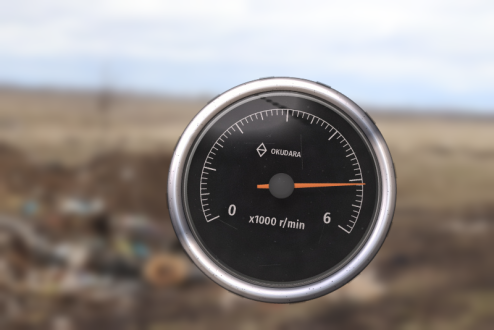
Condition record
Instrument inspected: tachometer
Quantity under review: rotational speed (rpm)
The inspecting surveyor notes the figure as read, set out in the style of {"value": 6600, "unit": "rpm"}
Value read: {"value": 5100, "unit": "rpm"}
